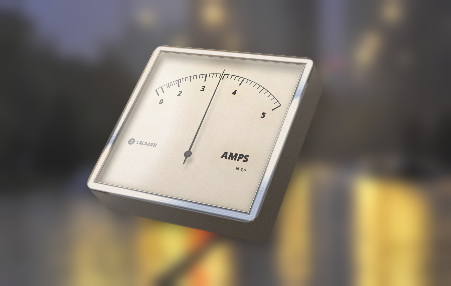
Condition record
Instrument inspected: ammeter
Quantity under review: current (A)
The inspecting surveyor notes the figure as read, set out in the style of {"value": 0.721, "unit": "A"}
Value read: {"value": 3.5, "unit": "A"}
